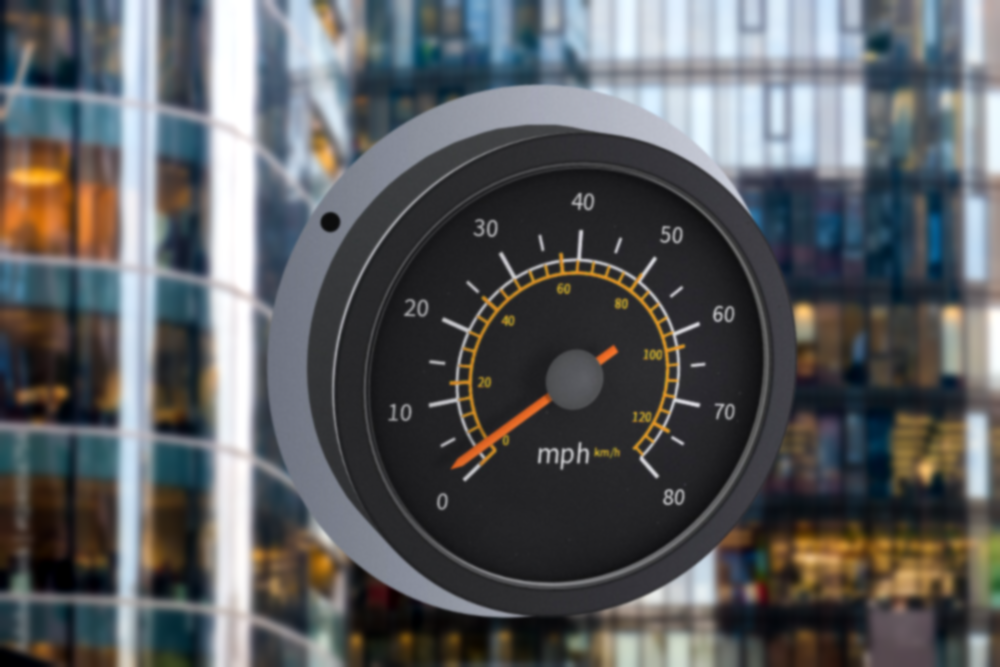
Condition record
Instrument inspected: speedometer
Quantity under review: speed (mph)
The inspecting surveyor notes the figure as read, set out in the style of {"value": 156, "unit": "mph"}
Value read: {"value": 2.5, "unit": "mph"}
